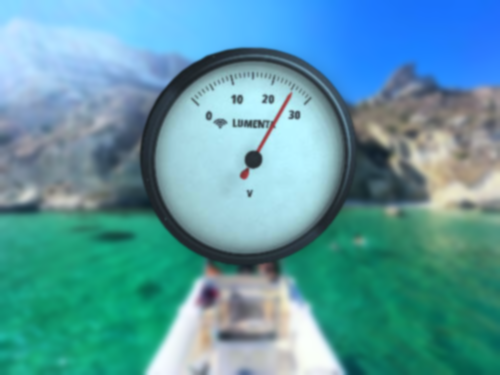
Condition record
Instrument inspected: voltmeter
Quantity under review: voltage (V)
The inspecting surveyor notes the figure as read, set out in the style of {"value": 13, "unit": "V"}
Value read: {"value": 25, "unit": "V"}
